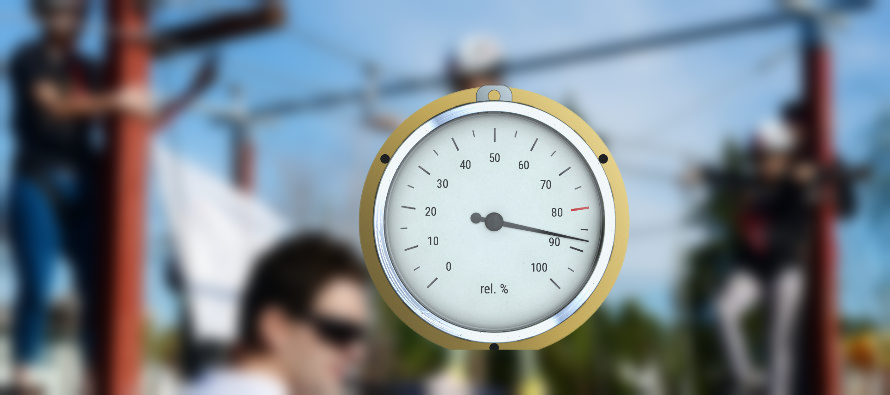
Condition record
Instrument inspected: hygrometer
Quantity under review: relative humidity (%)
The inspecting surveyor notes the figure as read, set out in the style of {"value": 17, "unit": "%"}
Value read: {"value": 87.5, "unit": "%"}
